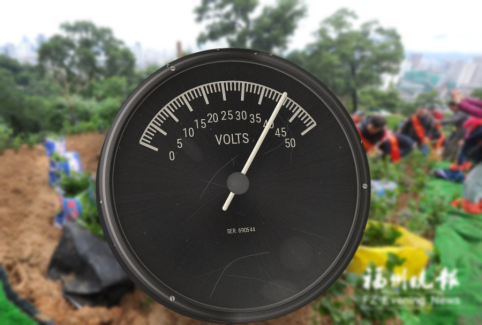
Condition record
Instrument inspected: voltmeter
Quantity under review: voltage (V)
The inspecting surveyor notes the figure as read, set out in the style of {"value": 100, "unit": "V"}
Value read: {"value": 40, "unit": "V"}
